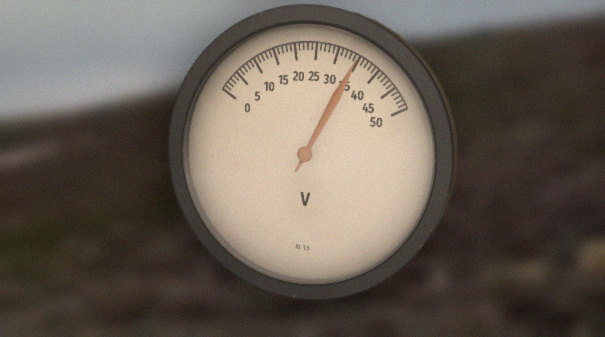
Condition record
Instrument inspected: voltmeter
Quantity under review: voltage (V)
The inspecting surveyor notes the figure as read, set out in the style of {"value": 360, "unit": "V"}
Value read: {"value": 35, "unit": "V"}
